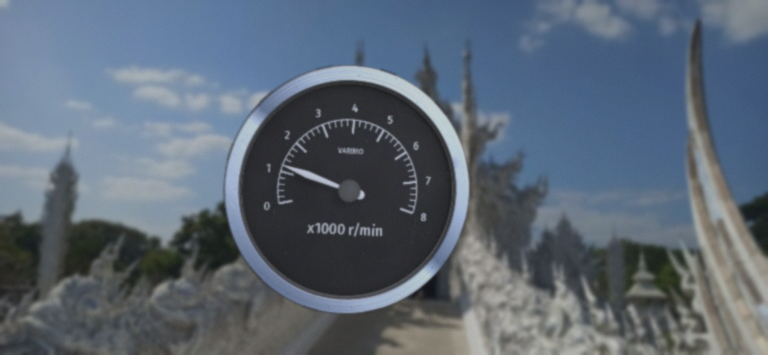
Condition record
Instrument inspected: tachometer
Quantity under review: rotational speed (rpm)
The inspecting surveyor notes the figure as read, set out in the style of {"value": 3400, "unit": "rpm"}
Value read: {"value": 1200, "unit": "rpm"}
